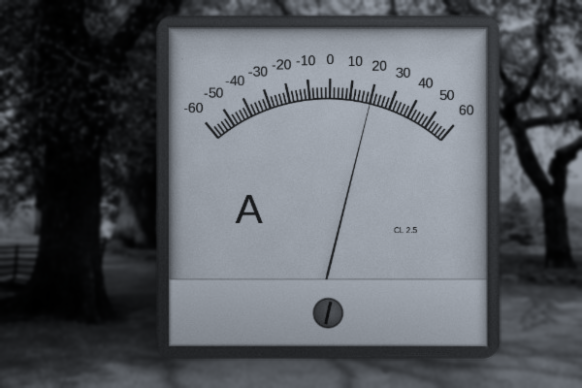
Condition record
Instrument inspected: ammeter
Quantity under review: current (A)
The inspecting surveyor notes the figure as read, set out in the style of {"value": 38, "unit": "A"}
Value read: {"value": 20, "unit": "A"}
